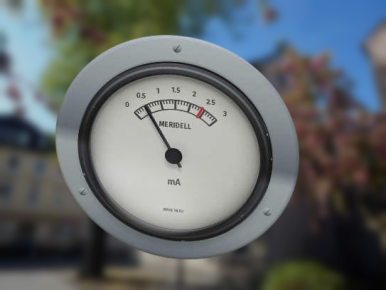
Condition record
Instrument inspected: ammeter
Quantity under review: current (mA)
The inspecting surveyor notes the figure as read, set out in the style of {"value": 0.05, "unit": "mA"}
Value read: {"value": 0.5, "unit": "mA"}
